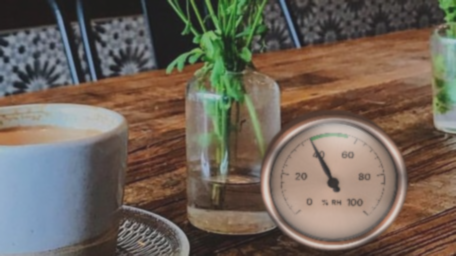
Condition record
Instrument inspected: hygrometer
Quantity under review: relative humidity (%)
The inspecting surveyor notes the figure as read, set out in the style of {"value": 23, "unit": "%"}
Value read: {"value": 40, "unit": "%"}
